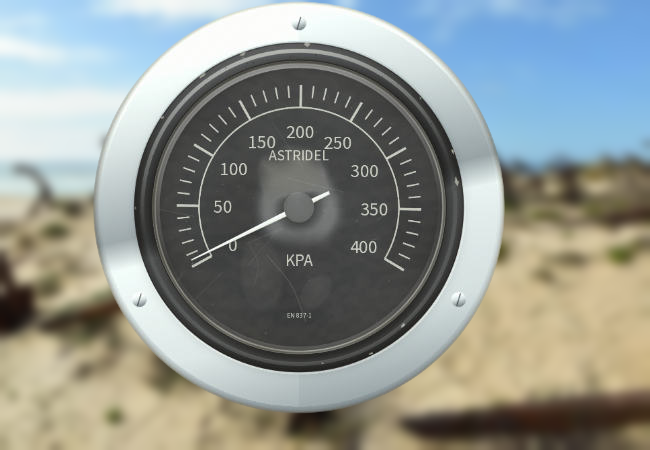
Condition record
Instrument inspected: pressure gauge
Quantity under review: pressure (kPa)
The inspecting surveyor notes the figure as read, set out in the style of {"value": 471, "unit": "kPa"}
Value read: {"value": 5, "unit": "kPa"}
